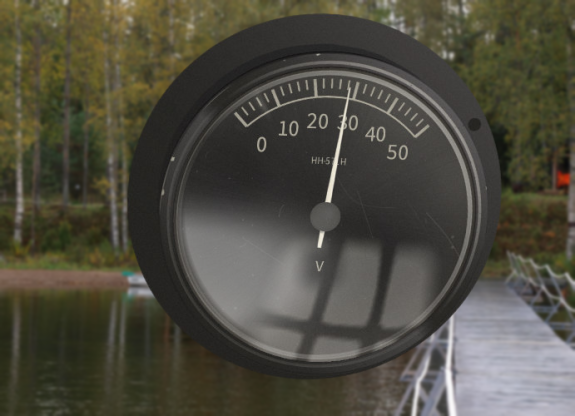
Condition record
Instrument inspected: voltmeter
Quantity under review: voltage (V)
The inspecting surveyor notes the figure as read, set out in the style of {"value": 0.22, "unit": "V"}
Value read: {"value": 28, "unit": "V"}
